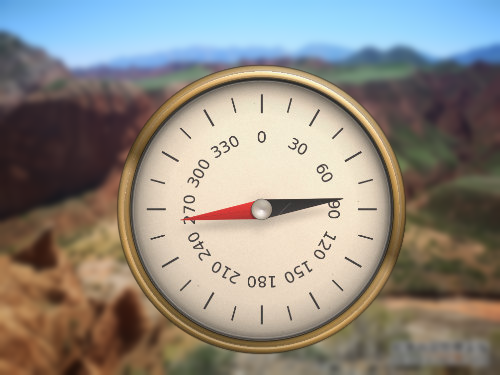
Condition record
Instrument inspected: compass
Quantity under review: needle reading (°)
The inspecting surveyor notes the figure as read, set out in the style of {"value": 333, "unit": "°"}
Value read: {"value": 262.5, "unit": "°"}
